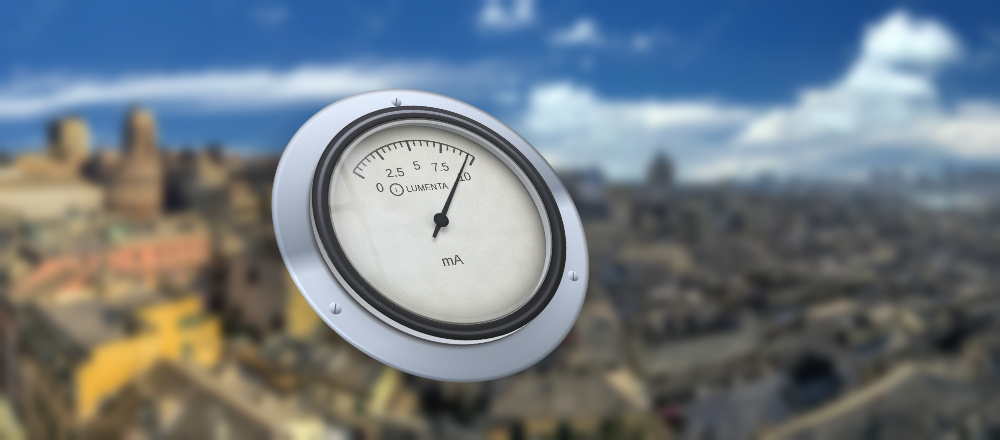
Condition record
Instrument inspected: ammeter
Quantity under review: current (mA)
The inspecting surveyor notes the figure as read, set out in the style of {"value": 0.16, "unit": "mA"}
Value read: {"value": 9.5, "unit": "mA"}
